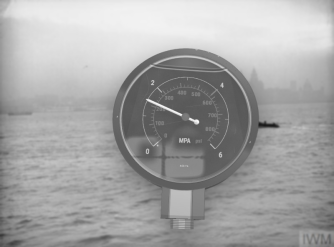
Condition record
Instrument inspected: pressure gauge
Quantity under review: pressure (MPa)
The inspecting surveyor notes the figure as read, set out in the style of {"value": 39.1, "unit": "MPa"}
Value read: {"value": 1.5, "unit": "MPa"}
